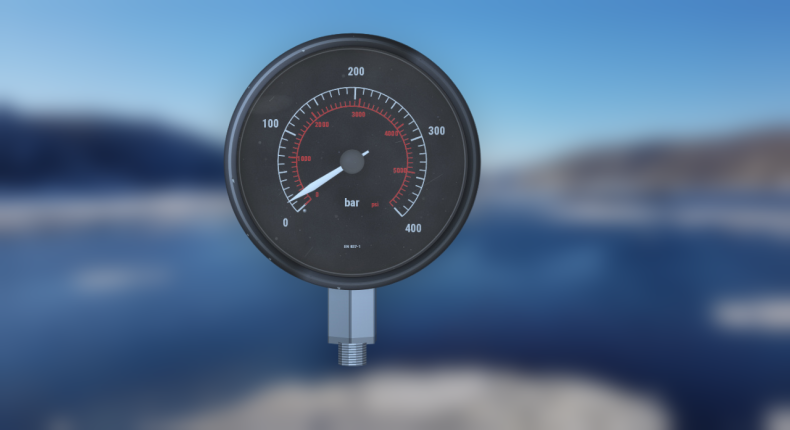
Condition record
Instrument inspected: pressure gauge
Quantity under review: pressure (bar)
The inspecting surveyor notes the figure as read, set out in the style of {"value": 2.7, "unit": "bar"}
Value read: {"value": 15, "unit": "bar"}
